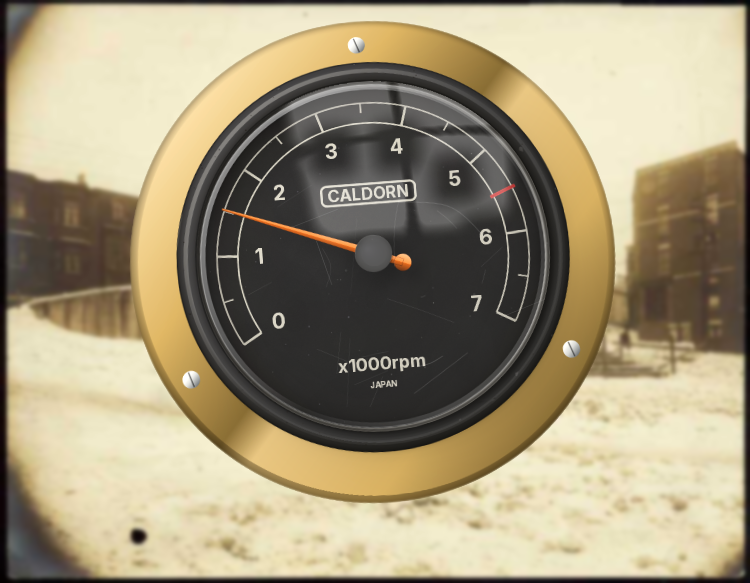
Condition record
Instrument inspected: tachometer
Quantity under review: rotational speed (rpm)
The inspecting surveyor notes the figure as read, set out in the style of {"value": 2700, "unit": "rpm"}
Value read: {"value": 1500, "unit": "rpm"}
